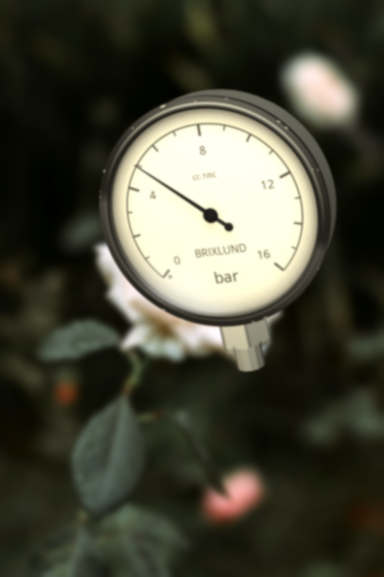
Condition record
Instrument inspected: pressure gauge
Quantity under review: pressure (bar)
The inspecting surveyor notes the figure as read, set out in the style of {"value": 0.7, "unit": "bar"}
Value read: {"value": 5, "unit": "bar"}
